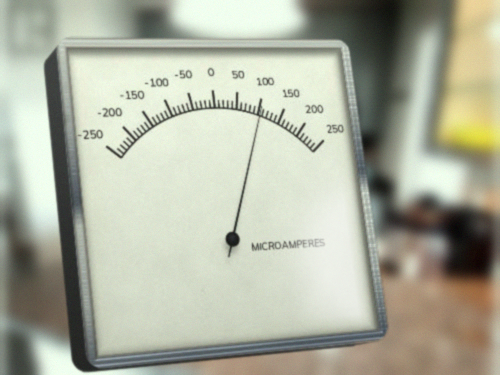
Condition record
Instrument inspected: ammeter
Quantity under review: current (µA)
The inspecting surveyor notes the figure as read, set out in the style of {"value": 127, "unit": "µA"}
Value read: {"value": 100, "unit": "µA"}
